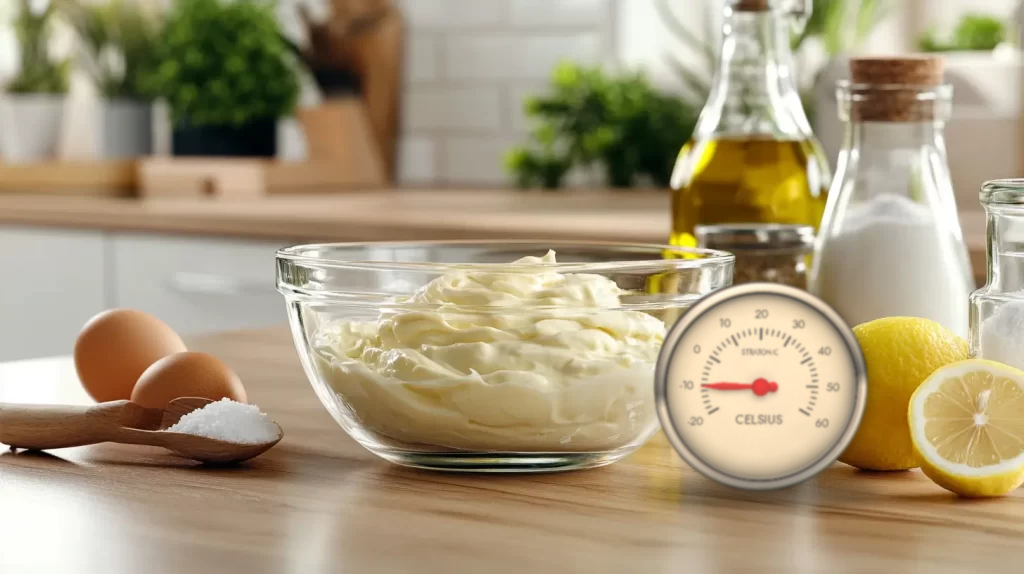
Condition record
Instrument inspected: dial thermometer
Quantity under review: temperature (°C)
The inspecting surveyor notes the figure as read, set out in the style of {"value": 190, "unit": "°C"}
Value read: {"value": -10, "unit": "°C"}
